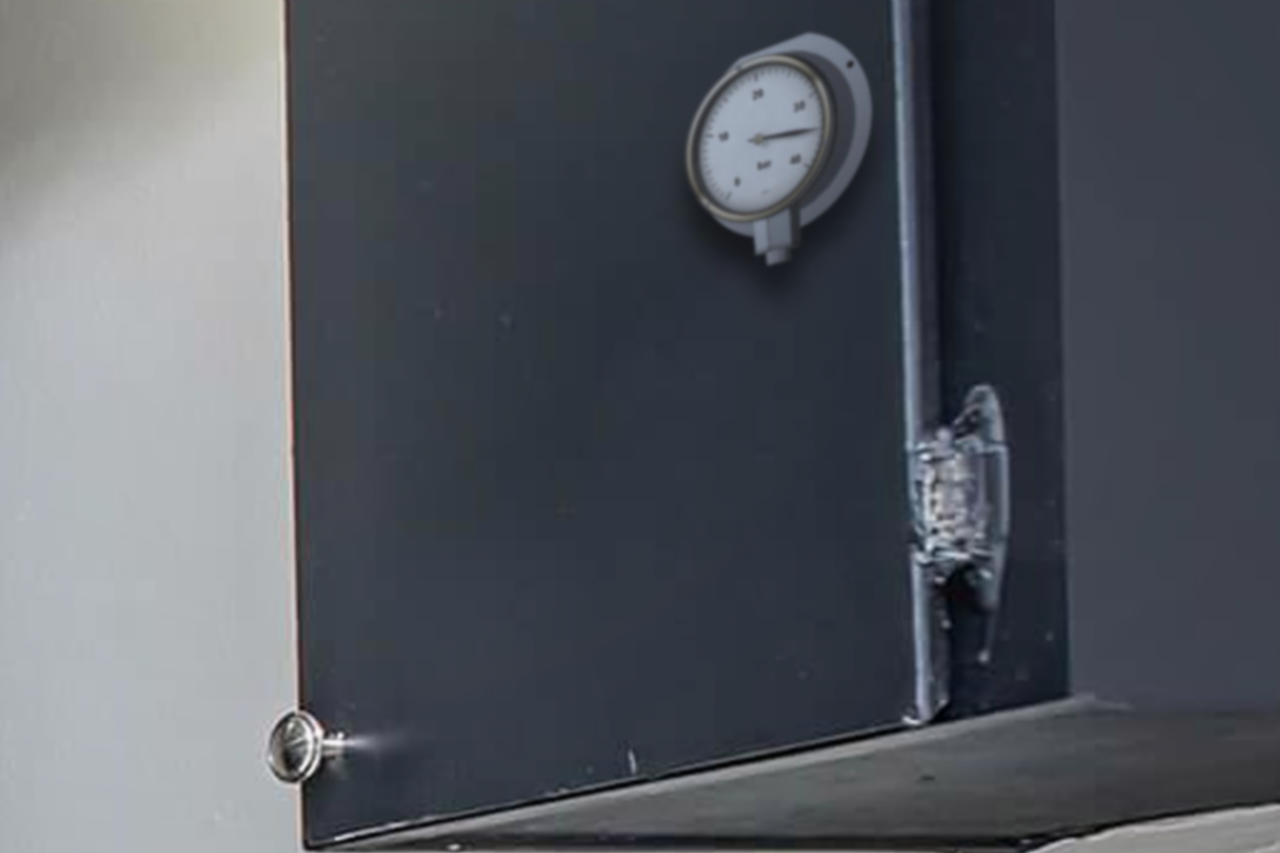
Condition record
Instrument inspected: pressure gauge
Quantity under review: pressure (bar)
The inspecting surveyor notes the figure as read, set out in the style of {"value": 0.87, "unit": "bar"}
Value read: {"value": 35, "unit": "bar"}
